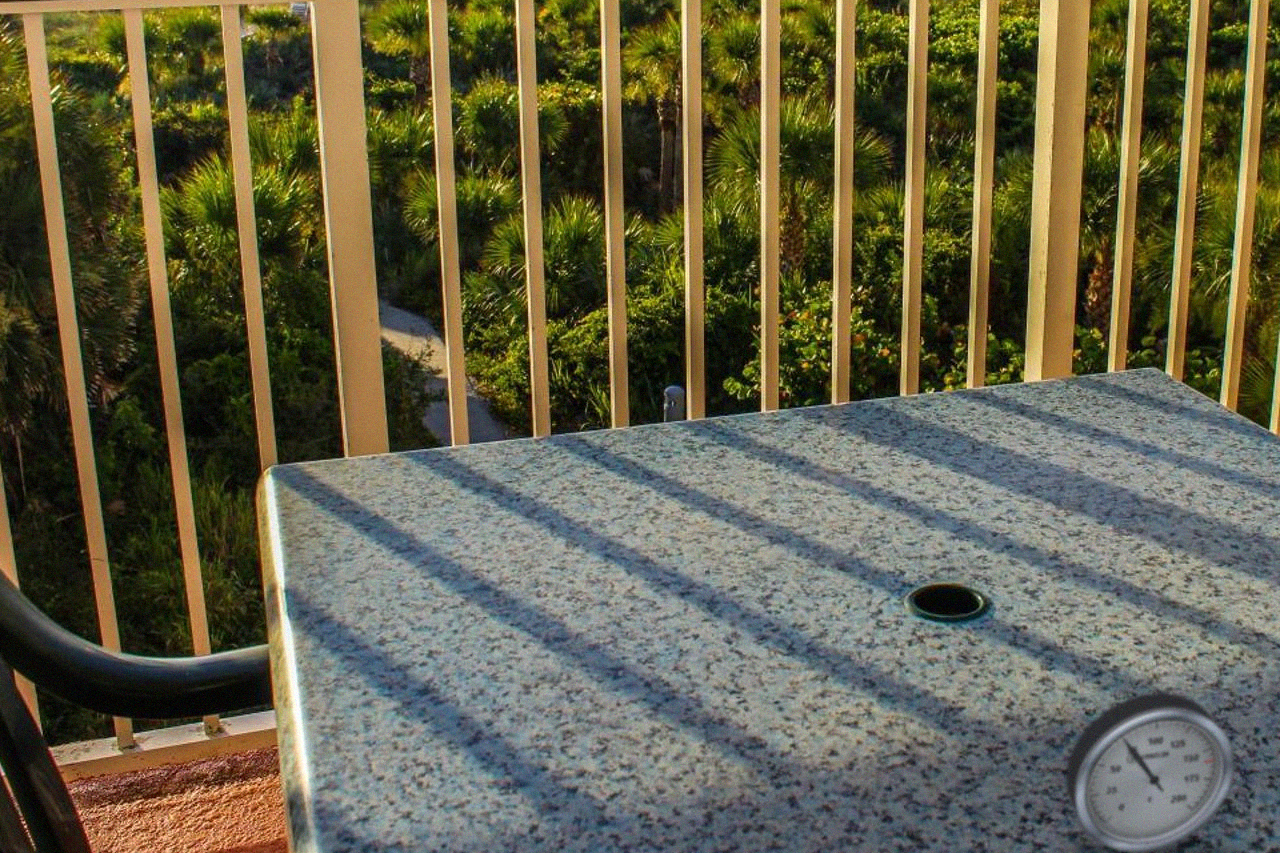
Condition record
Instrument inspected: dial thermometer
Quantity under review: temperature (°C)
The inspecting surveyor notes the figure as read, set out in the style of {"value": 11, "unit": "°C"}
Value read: {"value": 75, "unit": "°C"}
